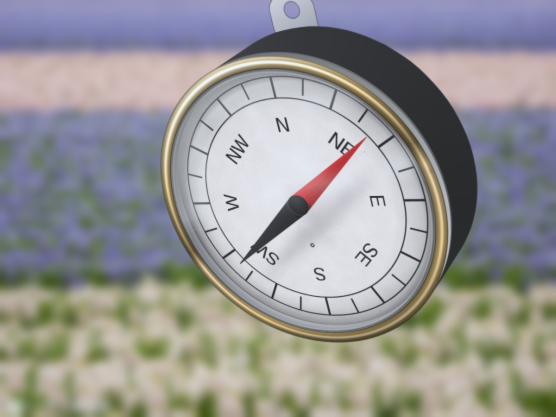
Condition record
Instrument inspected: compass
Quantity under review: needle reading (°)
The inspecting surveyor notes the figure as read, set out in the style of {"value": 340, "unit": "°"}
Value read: {"value": 52.5, "unit": "°"}
